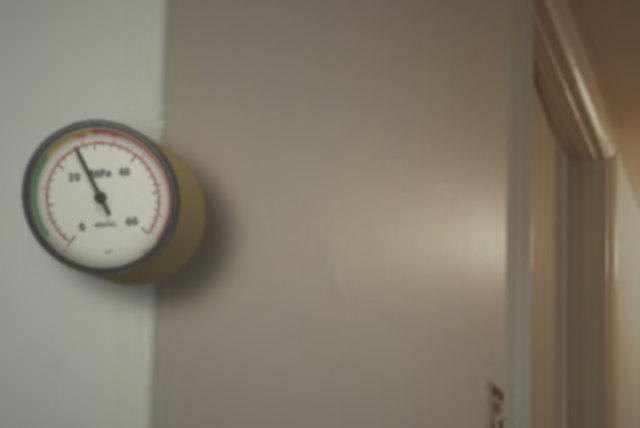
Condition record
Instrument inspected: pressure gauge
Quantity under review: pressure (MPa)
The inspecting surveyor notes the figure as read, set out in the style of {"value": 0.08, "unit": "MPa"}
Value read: {"value": 26, "unit": "MPa"}
